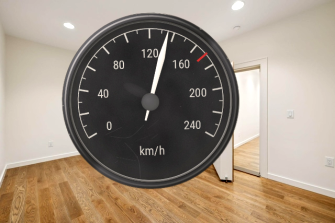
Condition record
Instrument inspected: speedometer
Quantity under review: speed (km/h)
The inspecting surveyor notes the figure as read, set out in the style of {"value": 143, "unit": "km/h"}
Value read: {"value": 135, "unit": "km/h"}
